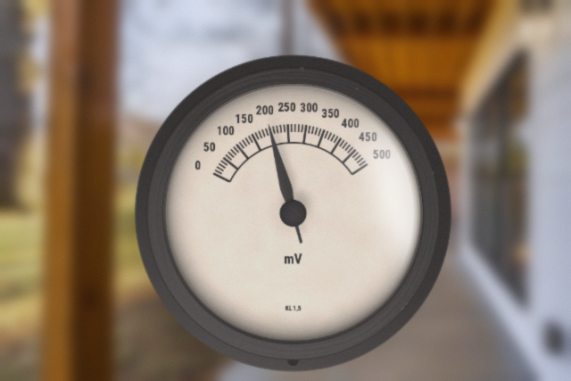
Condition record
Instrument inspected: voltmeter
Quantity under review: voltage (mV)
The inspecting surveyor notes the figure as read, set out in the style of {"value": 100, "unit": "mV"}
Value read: {"value": 200, "unit": "mV"}
